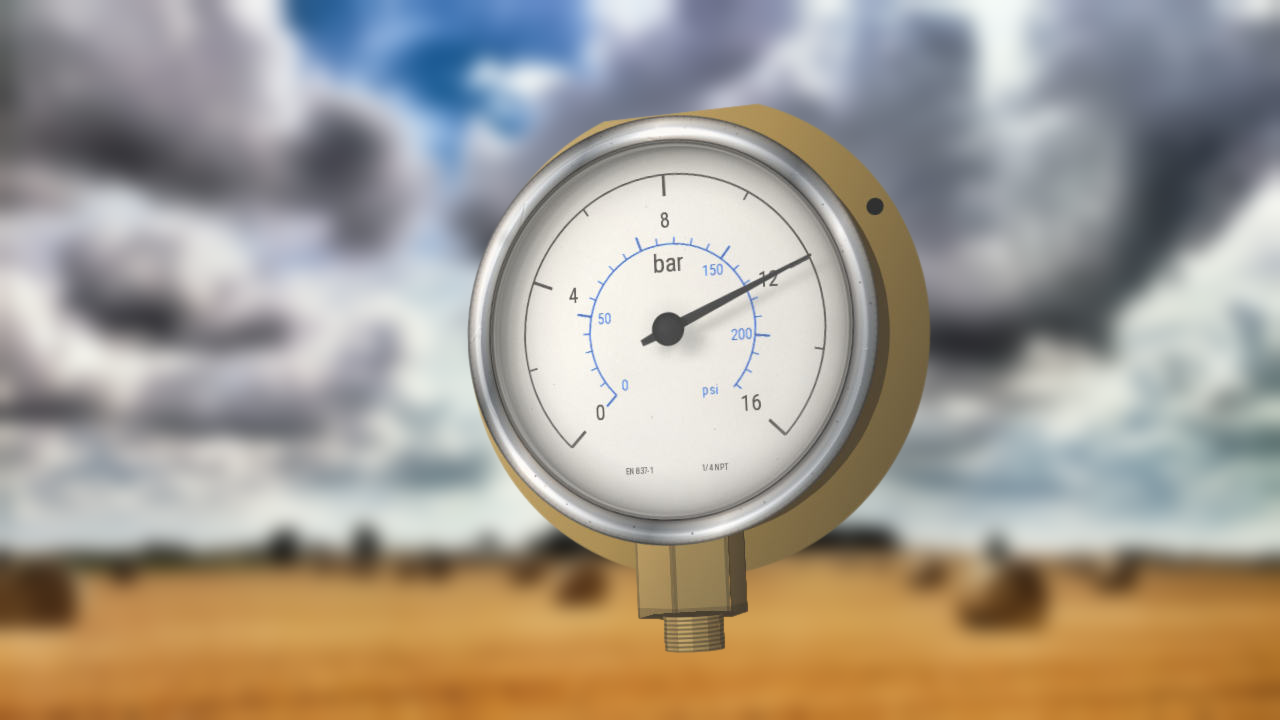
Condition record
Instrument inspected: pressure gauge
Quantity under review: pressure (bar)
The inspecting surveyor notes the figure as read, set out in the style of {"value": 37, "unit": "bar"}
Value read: {"value": 12, "unit": "bar"}
